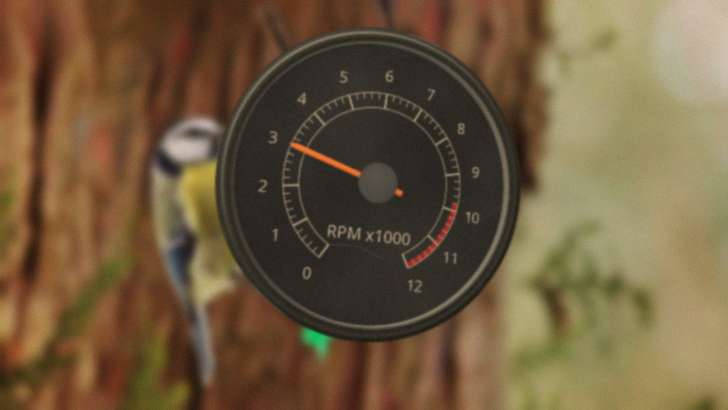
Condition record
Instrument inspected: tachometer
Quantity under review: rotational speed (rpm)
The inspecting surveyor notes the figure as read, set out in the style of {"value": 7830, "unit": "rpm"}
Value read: {"value": 3000, "unit": "rpm"}
